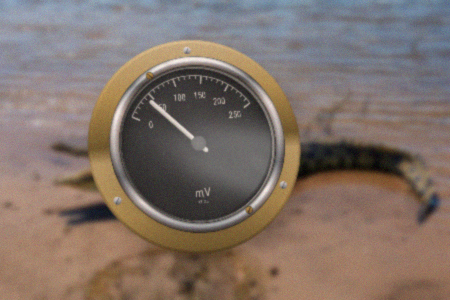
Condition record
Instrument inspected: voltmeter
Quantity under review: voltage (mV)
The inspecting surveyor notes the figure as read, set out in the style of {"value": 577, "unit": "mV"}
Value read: {"value": 40, "unit": "mV"}
